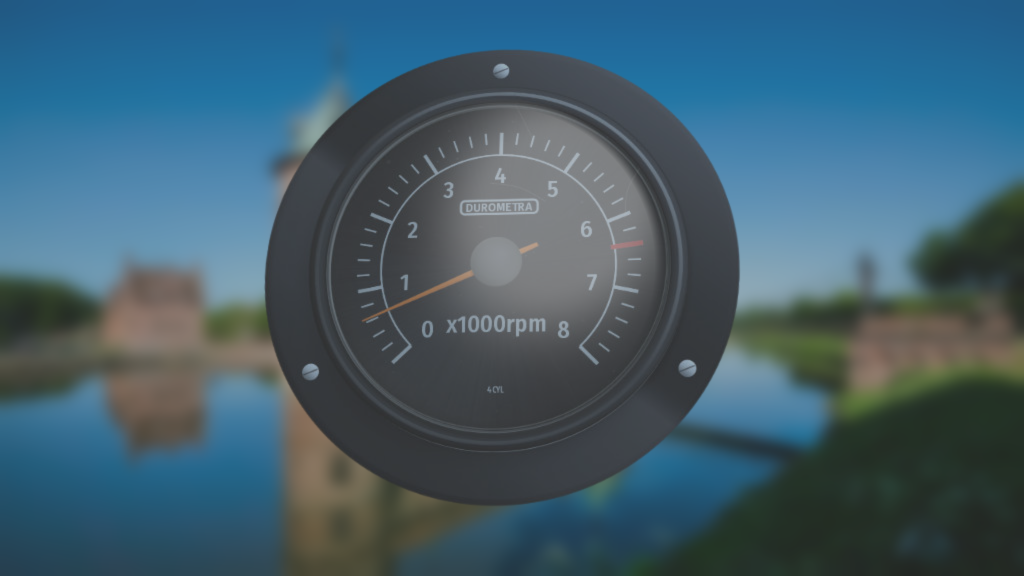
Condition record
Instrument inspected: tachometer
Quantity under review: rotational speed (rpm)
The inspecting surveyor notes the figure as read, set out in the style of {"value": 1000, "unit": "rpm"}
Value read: {"value": 600, "unit": "rpm"}
